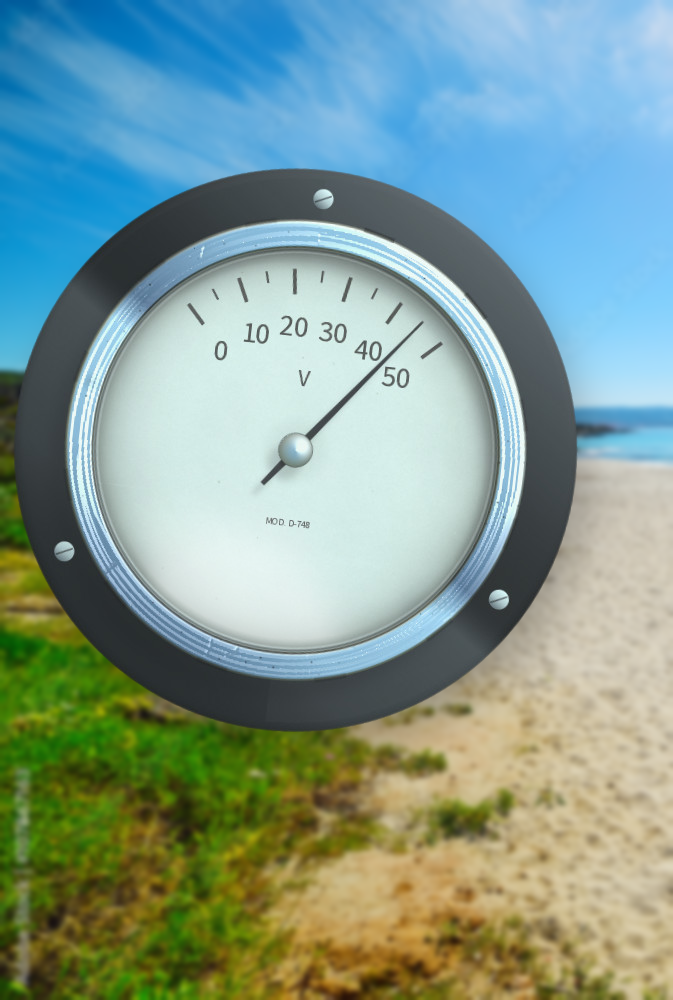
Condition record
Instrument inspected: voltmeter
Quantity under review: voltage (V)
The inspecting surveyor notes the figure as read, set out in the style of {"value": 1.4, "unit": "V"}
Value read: {"value": 45, "unit": "V"}
